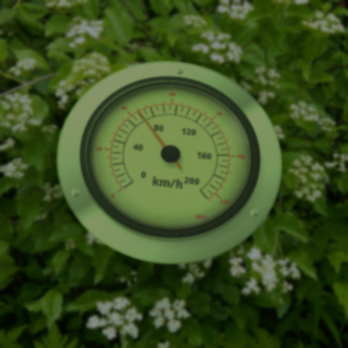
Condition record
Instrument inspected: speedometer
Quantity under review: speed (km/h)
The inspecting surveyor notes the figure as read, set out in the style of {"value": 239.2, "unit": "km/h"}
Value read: {"value": 70, "unit": "km/h"}
